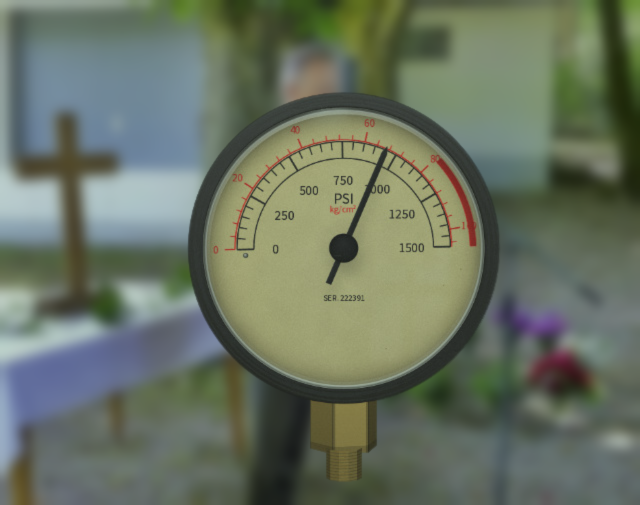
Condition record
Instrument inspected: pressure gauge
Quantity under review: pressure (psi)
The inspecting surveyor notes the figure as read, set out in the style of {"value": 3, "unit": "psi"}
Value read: {"value": 950, "unit": "psi"}
